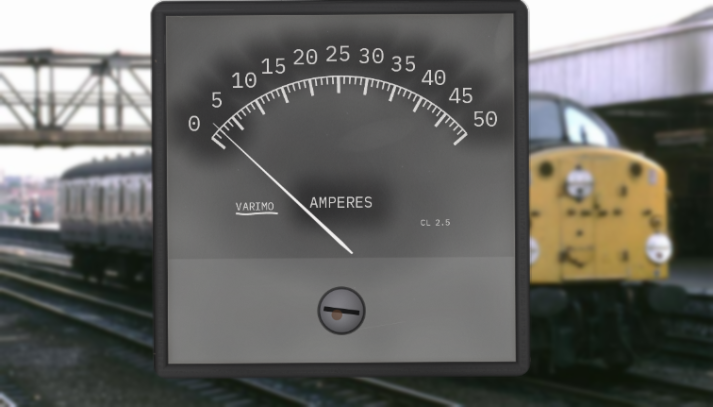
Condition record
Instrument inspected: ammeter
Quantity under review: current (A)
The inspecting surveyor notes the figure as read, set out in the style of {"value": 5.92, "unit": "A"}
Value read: {"value": 2, "unit": "A"}
